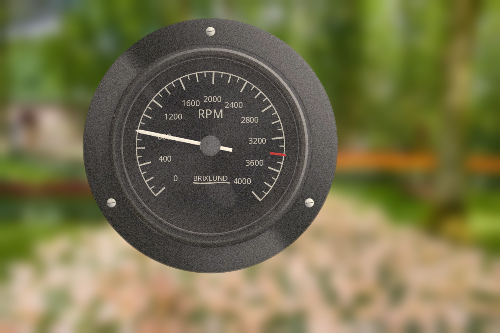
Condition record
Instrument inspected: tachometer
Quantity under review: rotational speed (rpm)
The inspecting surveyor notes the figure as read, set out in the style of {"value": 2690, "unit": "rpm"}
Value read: {"value": 800, "unit": "rpm"}
